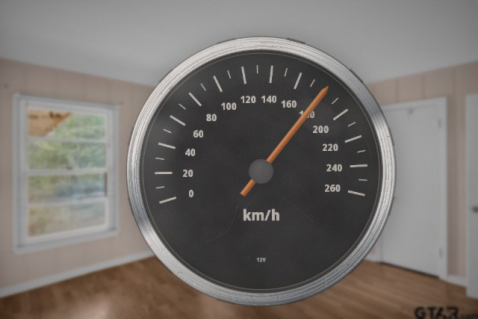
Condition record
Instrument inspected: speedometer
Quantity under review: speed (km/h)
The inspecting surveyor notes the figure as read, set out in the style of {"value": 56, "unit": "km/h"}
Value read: {"value": 180, "unit": "km/h"}
